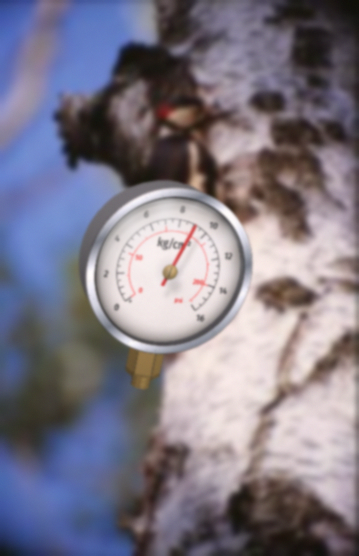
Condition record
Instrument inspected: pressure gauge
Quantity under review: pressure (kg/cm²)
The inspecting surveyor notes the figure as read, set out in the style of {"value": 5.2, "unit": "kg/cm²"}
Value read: {"value": 9, "unit": "kg/cm²"}
